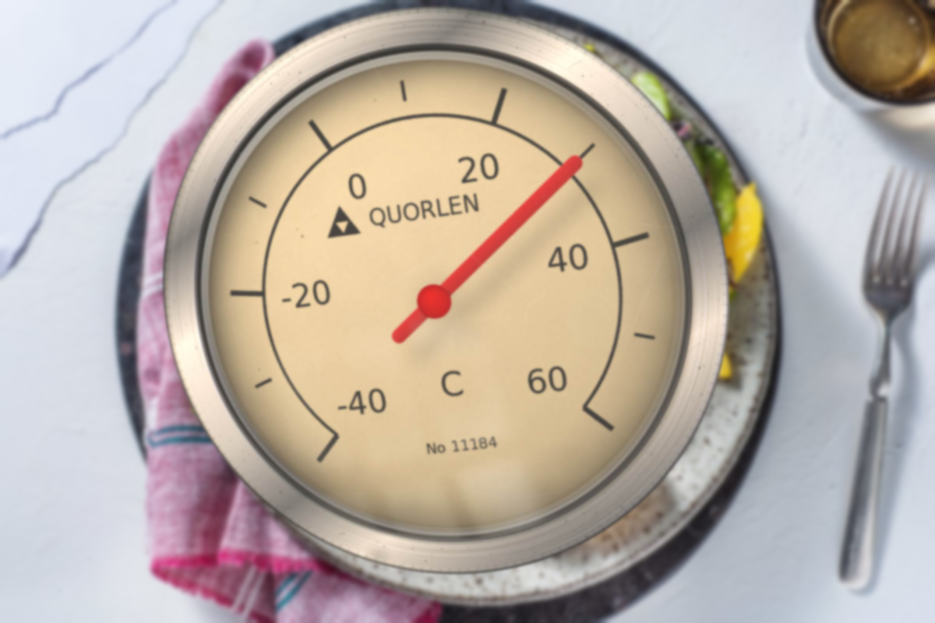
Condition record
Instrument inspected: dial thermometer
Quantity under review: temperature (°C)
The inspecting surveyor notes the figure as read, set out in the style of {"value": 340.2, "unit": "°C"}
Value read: {"value": 30, "unit": "°C"}
